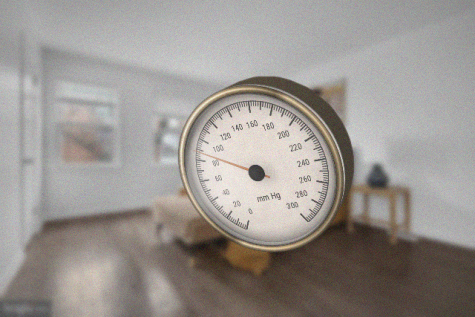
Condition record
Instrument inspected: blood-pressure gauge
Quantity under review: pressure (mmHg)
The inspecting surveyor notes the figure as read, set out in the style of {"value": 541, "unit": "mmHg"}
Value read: {"value": 90, "unit": "mmHg"}
